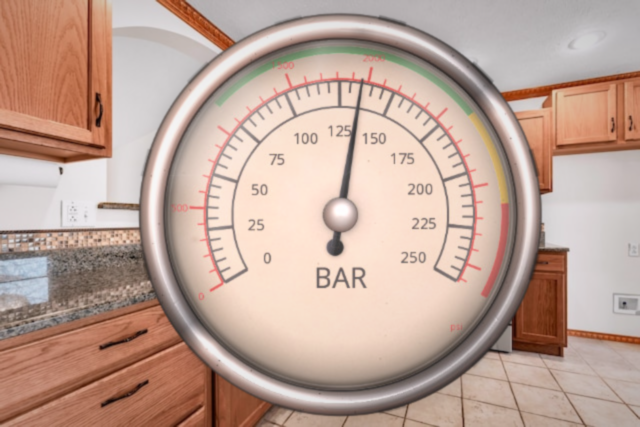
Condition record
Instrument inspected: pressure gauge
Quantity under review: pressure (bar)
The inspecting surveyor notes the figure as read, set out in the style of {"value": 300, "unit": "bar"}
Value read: {"value": 135, "unit": "bar"}
